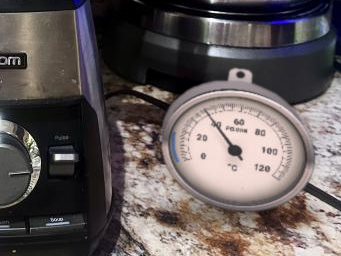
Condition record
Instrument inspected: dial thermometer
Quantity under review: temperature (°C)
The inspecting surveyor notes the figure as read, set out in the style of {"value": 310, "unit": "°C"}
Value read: {"value": 40, "unit": "°C"}
